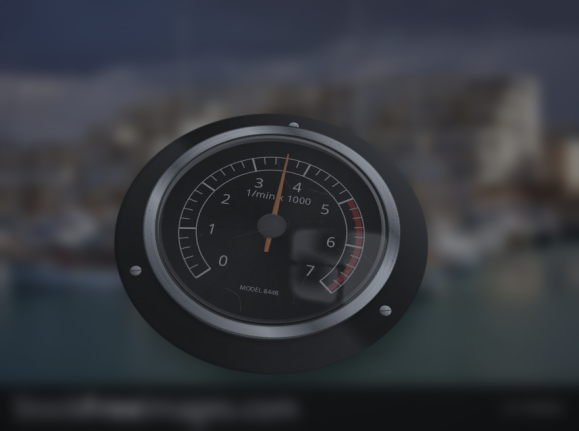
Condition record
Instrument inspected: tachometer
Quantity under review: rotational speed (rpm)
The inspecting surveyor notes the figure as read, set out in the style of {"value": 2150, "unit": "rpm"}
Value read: {"value": 3600, "unit": "rpm"}
